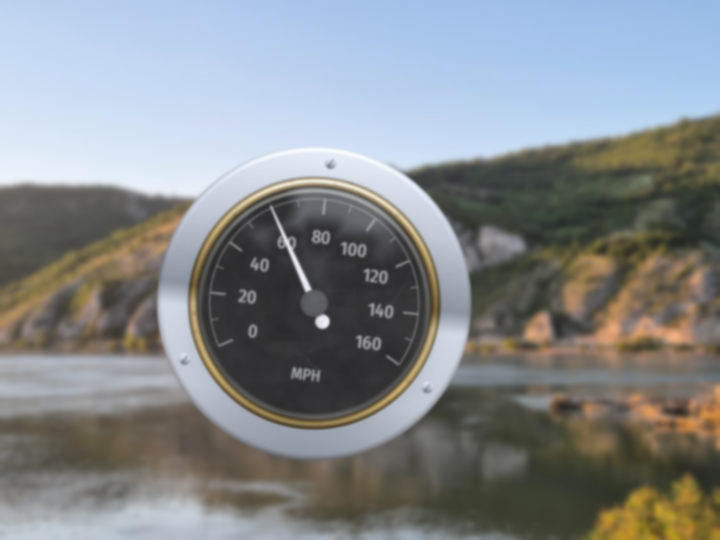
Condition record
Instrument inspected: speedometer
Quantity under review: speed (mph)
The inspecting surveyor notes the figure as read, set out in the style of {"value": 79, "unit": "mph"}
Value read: {"value": 60, "unit": "mph"}
